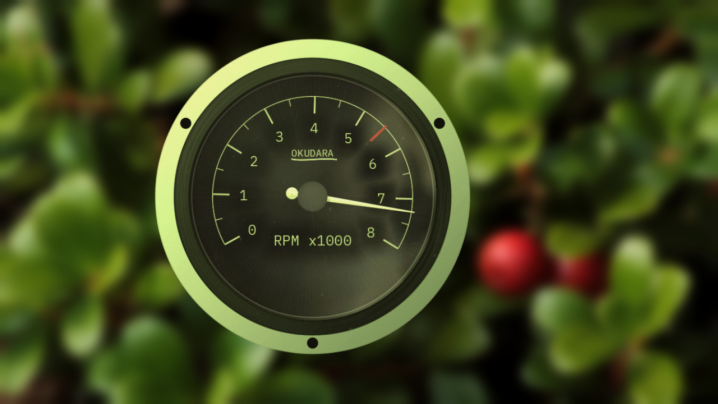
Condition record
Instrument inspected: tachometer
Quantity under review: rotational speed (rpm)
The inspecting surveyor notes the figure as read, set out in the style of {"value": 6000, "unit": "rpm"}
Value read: {"value": 7250, "unit": "rpm"}
